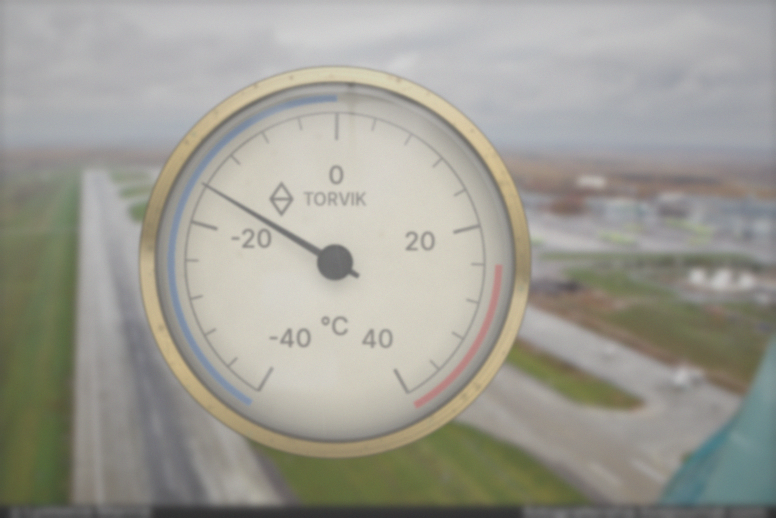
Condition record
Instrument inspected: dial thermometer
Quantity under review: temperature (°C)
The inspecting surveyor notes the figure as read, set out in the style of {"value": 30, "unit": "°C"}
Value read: {"value": -16, "unit": "°C"}
